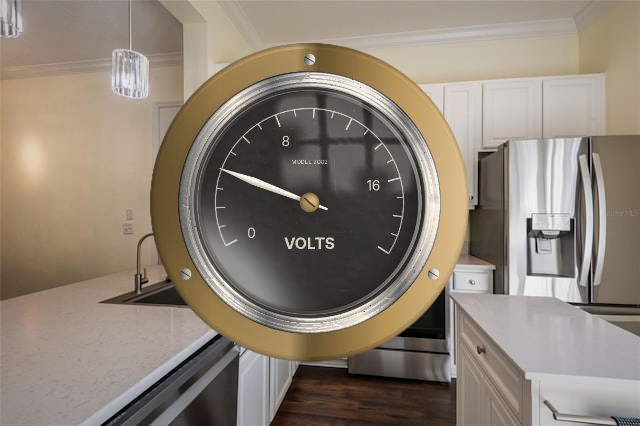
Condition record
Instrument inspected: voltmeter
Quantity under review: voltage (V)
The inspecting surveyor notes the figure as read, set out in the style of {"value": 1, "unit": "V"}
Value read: {"value": 4, "unit": "V"}
